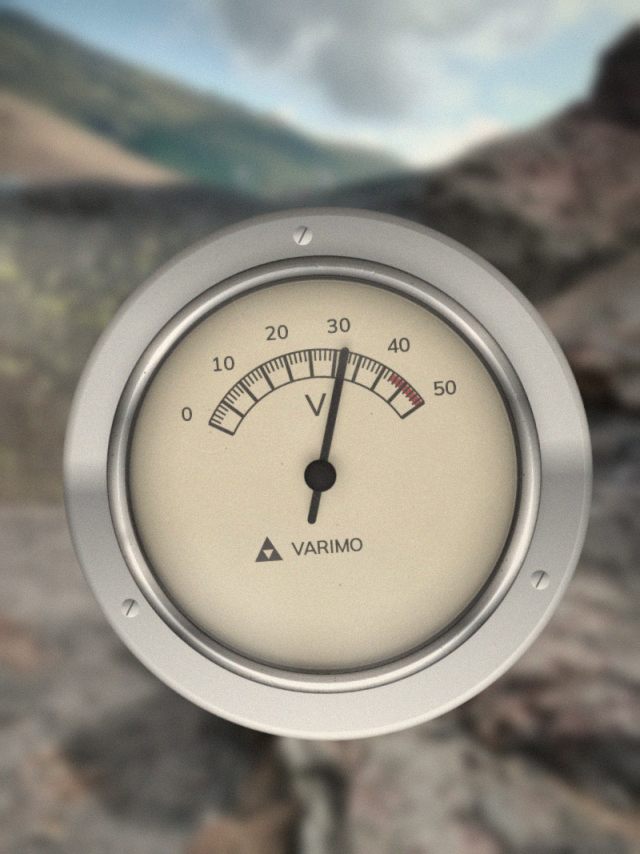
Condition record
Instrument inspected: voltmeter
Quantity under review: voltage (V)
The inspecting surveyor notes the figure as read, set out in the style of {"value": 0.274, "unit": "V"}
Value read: {"value": 32, "unit": "V"}
